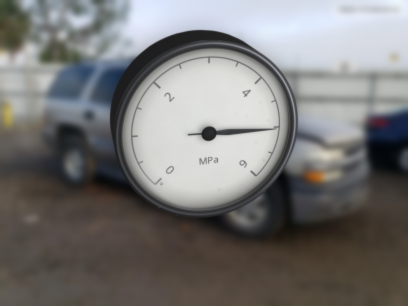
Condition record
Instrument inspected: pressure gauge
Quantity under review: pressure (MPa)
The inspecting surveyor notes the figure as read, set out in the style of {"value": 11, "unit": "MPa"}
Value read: {"value": 5, "unit": "MPa"}
